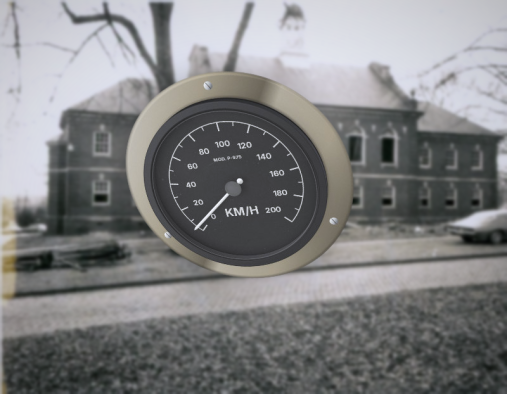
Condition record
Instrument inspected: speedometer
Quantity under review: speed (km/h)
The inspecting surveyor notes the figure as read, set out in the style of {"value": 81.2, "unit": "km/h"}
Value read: {"value": 5, "unit": "km/h"}
